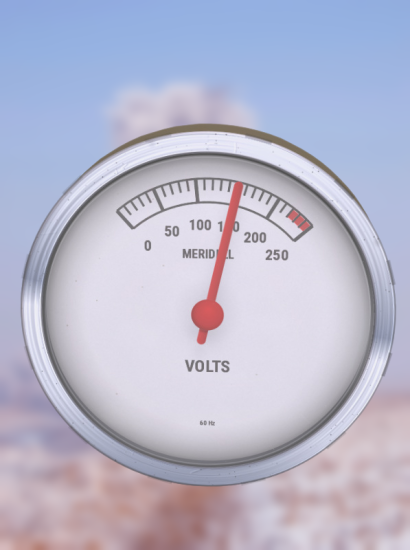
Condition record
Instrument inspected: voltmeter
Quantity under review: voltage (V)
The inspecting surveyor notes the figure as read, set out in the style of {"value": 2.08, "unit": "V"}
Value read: {"value": 150, "unit": "V"}
